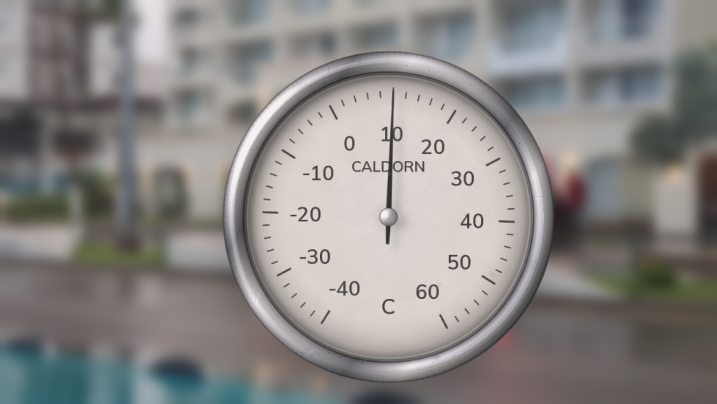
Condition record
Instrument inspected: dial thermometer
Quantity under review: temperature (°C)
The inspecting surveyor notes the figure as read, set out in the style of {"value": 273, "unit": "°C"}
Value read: {"value": 10, "unit": "°C"}
